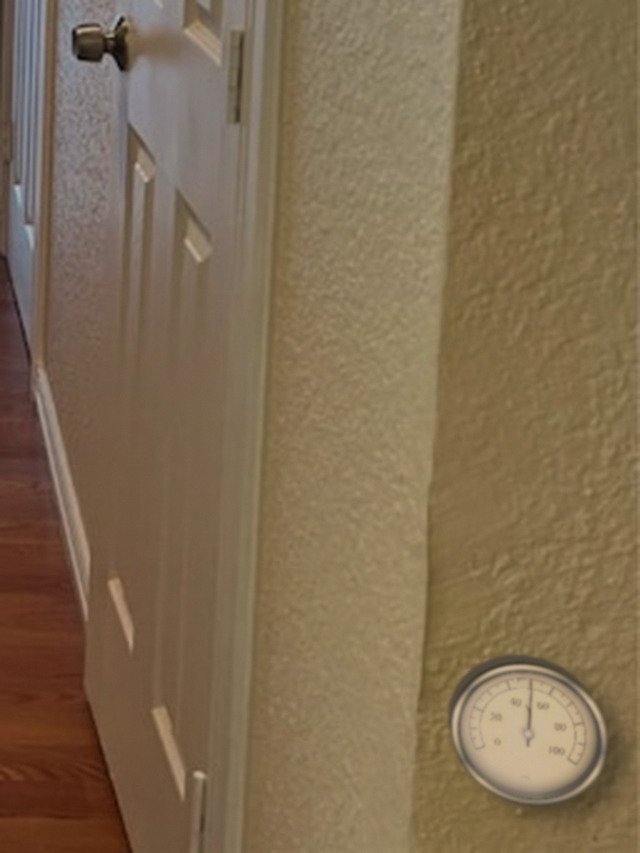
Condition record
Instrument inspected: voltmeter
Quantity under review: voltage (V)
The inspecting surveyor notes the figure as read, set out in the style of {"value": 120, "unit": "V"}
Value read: {"value": 50, "unit": "V"}
